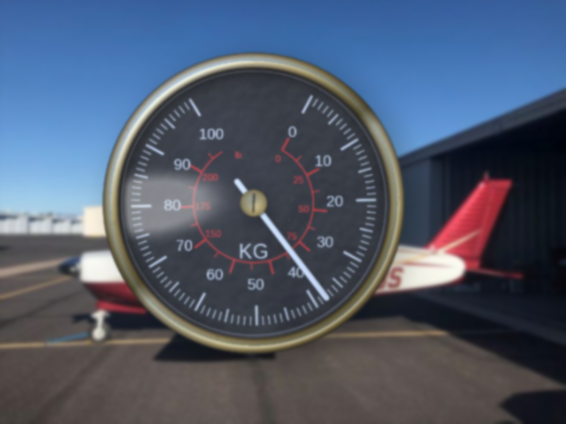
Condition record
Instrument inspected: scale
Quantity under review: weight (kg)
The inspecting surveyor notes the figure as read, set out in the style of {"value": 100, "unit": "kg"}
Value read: {"value": 38, "unit": "kg"}
